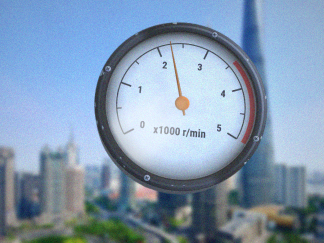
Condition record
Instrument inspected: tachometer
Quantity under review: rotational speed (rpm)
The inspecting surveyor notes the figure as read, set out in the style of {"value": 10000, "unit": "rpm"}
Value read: {"value": 2250, "unit": "rpm"}
